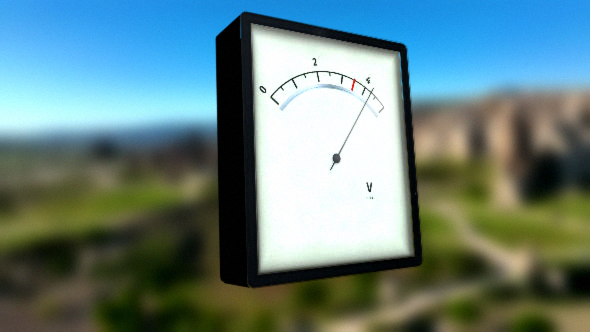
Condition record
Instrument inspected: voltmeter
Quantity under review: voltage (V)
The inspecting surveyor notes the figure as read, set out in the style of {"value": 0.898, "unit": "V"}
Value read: {"value": 4.25, "unit": "V"}
